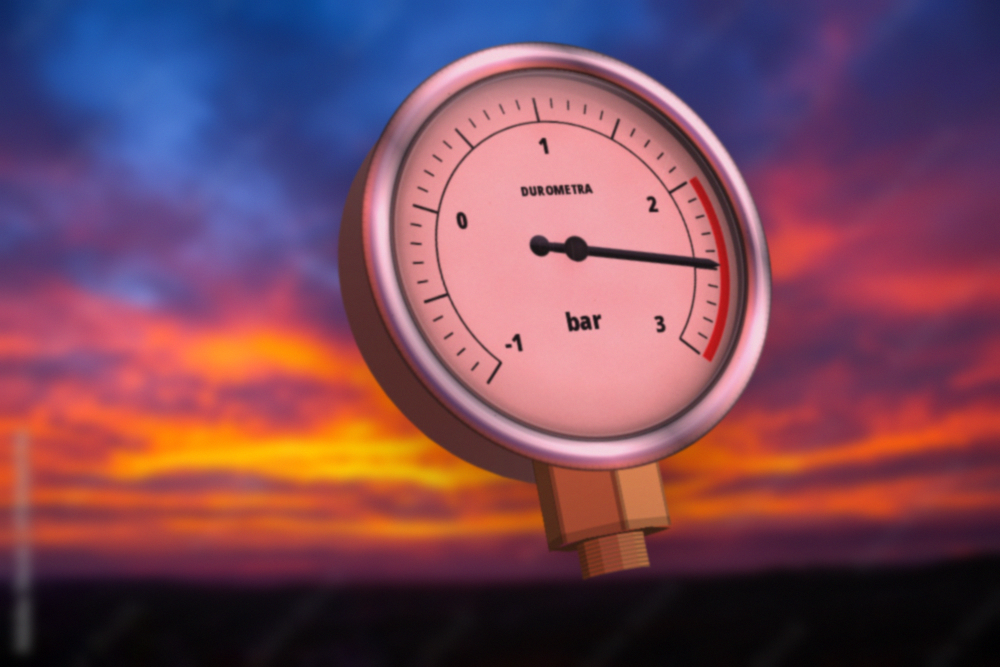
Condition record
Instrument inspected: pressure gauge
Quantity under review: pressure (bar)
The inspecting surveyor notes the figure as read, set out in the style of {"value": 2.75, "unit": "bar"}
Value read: {"value": 2.5, "unit": "bar"}
